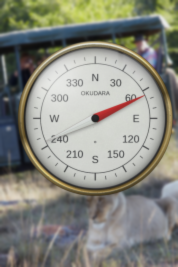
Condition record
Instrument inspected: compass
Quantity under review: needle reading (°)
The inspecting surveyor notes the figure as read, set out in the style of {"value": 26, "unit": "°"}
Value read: {"value": 65, "unit": "°"}
